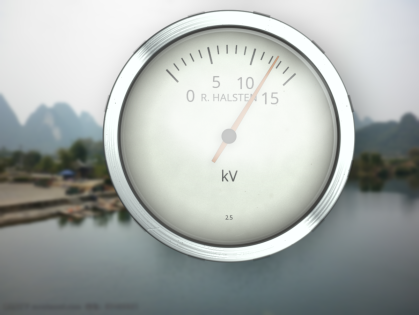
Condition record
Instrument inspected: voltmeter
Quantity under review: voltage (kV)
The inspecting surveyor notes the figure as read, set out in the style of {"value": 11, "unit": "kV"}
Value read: {"value": 12.5, "unit": "kV"}
